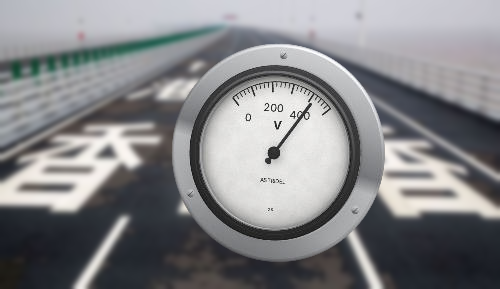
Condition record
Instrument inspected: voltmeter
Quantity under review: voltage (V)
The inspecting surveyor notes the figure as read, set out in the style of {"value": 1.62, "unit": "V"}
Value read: {"value": 420, "unit": "V"}
